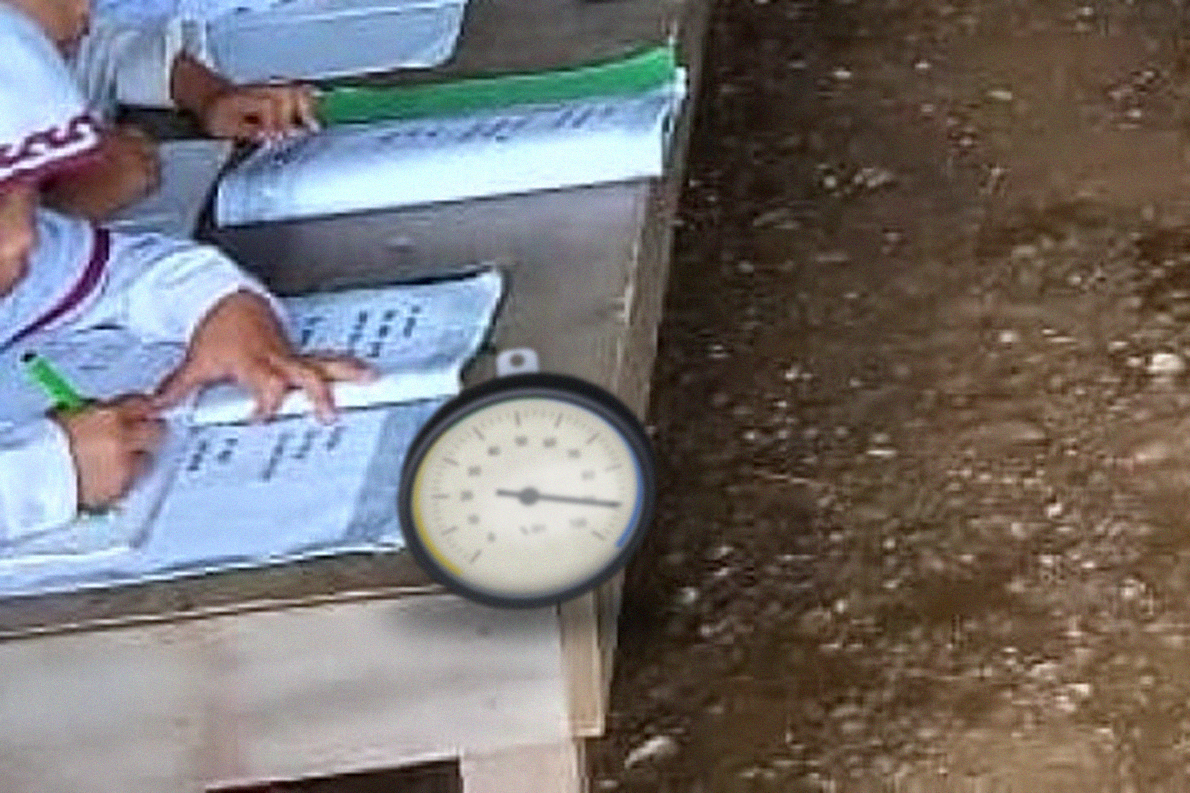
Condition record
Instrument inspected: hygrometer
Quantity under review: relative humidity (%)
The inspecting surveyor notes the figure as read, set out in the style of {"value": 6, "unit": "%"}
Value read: {"value": 90, "unit": "%"}
